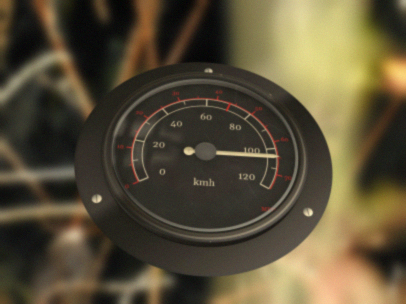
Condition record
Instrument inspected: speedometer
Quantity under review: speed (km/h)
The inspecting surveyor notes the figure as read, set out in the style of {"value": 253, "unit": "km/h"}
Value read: {"value": 105, "unit": "km/h"}
